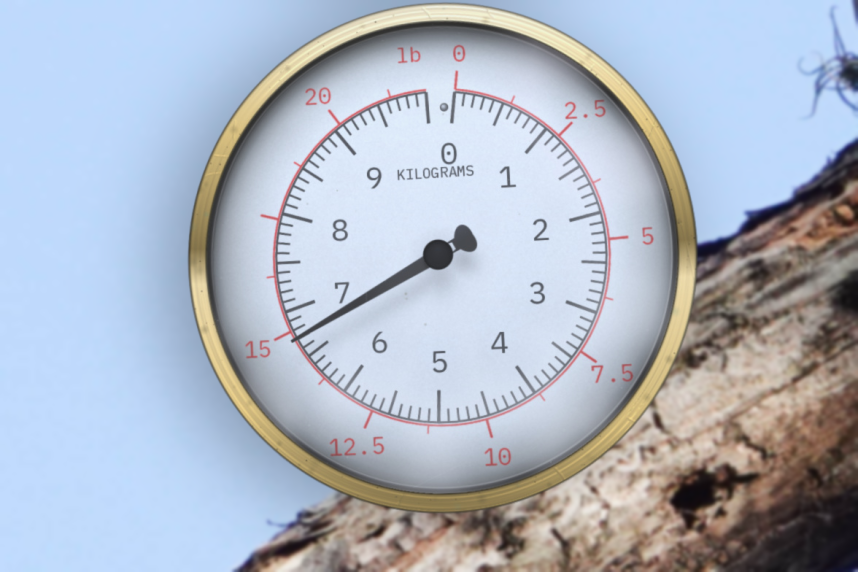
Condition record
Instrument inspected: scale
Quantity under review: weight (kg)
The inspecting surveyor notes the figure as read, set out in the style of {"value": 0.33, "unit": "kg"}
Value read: {"value": 6.7, "unit": "kg"}
